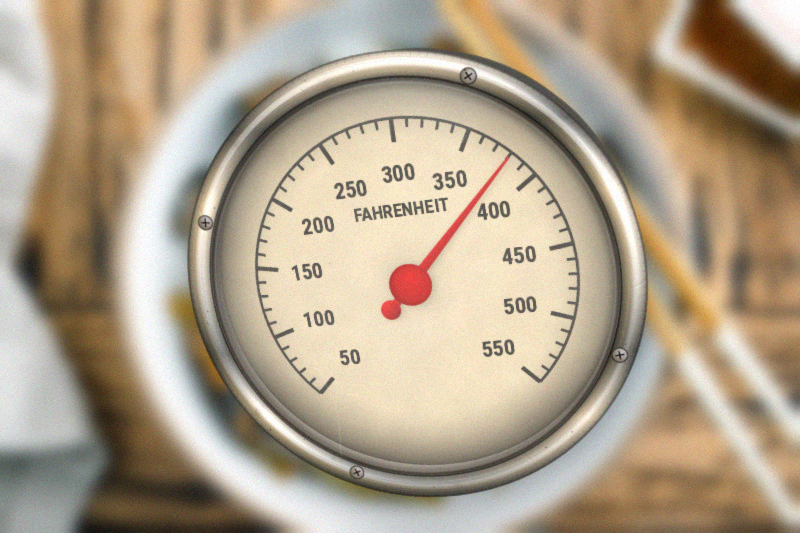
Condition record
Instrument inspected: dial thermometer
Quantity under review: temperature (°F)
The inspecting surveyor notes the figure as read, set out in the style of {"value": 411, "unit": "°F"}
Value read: {"value": 380, "unit": "°F"}
